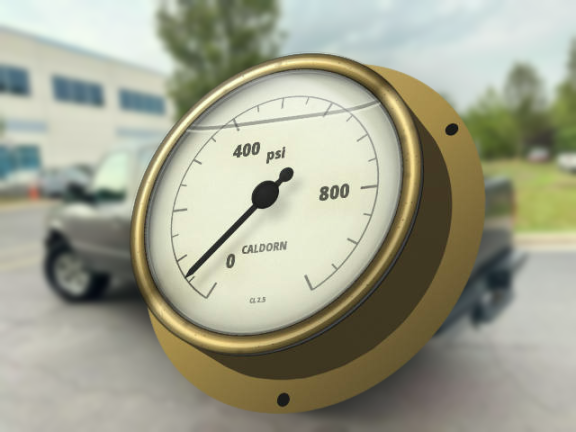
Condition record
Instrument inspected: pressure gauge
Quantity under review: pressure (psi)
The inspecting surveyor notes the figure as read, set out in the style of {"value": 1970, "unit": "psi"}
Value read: {"value": 50, "unit": "psi"}
